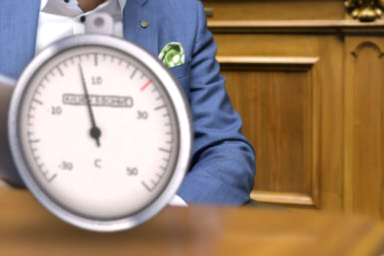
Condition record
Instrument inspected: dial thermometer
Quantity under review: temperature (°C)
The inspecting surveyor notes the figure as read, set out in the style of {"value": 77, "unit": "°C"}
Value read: {"value": 6, "unit": "°C"}
